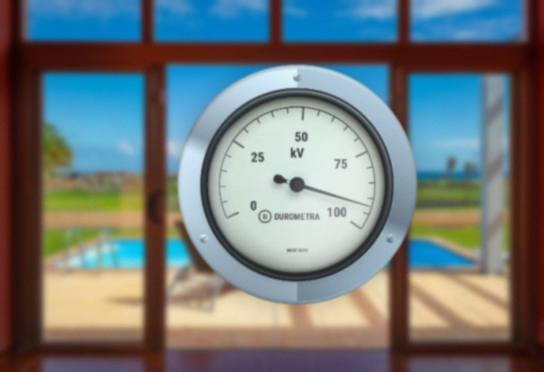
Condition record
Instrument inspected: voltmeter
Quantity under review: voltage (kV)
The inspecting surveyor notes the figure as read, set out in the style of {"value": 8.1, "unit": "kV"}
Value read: {"value": 92.5, "unit": "kV"}
